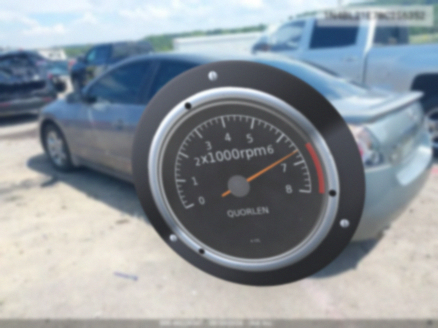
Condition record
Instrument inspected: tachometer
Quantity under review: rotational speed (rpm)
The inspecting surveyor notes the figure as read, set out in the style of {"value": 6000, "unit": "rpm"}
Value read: {"value": 6600, "unit": "rpm"}
